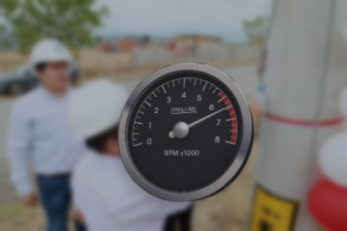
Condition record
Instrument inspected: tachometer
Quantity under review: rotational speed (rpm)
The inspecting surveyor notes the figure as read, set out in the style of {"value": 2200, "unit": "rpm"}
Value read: {"value": 6500, "unit": "rpm"}
